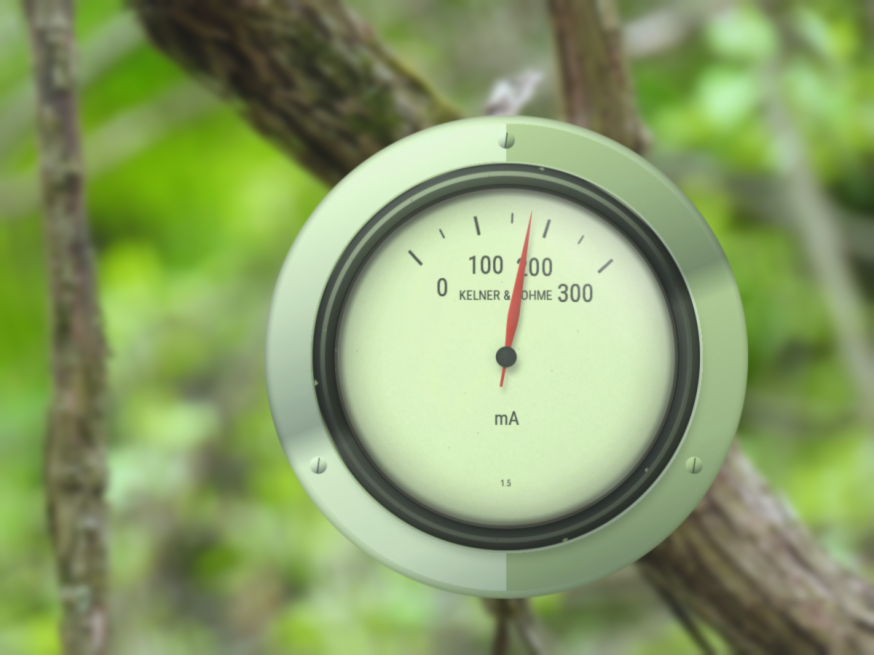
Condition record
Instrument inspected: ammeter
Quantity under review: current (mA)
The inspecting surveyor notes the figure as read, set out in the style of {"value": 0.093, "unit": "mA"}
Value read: {"value": 175, "unit": "mA"}
